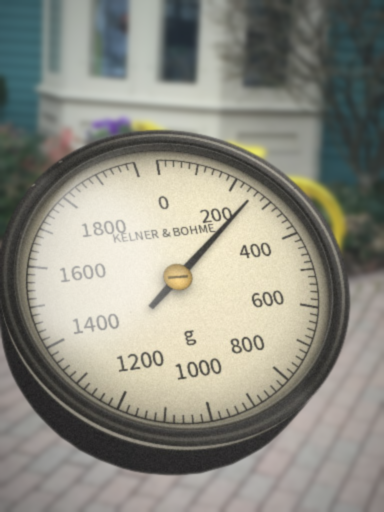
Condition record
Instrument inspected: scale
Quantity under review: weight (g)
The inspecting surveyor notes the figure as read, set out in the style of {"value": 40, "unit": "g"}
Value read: {"value": 260, "unit": "g"}
